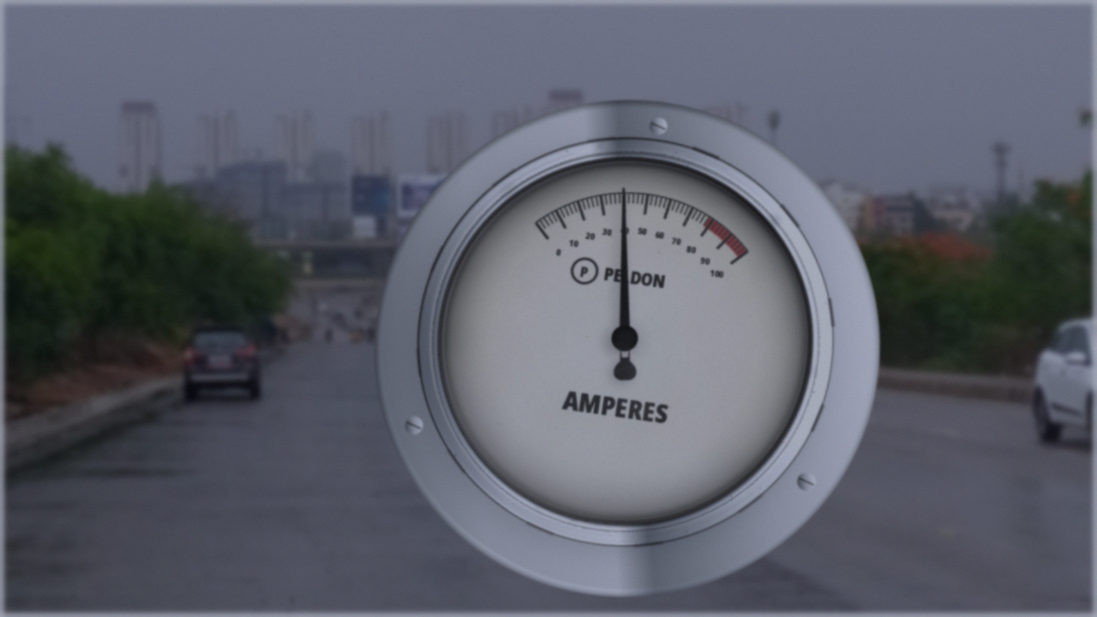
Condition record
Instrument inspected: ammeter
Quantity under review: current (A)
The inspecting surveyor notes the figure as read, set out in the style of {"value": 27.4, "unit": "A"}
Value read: {"value": 40, "unit": "A"}
